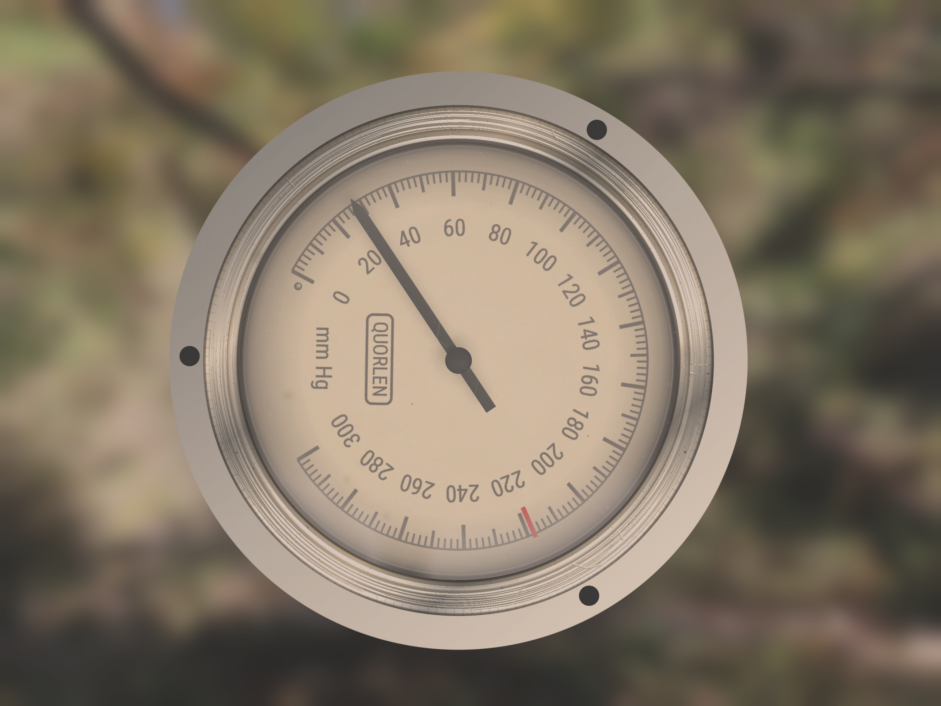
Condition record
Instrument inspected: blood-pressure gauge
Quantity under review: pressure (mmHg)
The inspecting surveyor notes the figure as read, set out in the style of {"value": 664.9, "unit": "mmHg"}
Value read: {"value": 28, "unit": "mmHg"}
